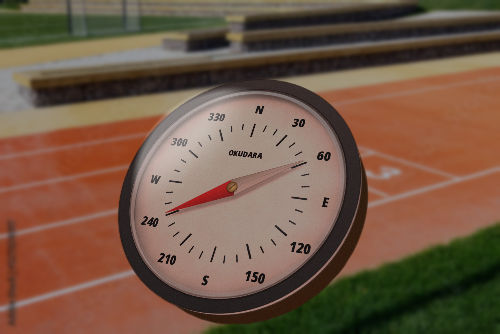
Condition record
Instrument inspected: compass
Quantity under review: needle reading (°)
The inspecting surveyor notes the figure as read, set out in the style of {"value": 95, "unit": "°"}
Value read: {"value": 240, "unit": "°"}
